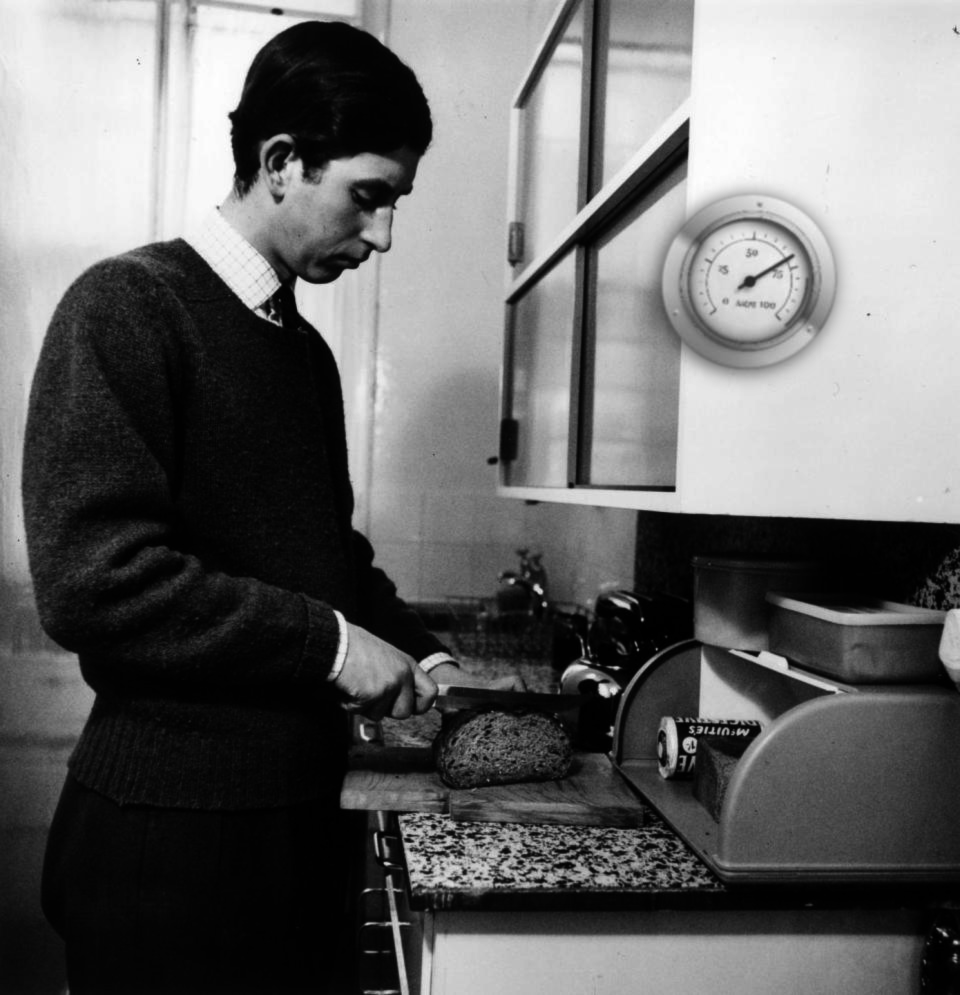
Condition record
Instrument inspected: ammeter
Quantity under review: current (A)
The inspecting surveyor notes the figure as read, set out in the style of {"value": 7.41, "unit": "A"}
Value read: {"value": 70, "unit": "A"}
